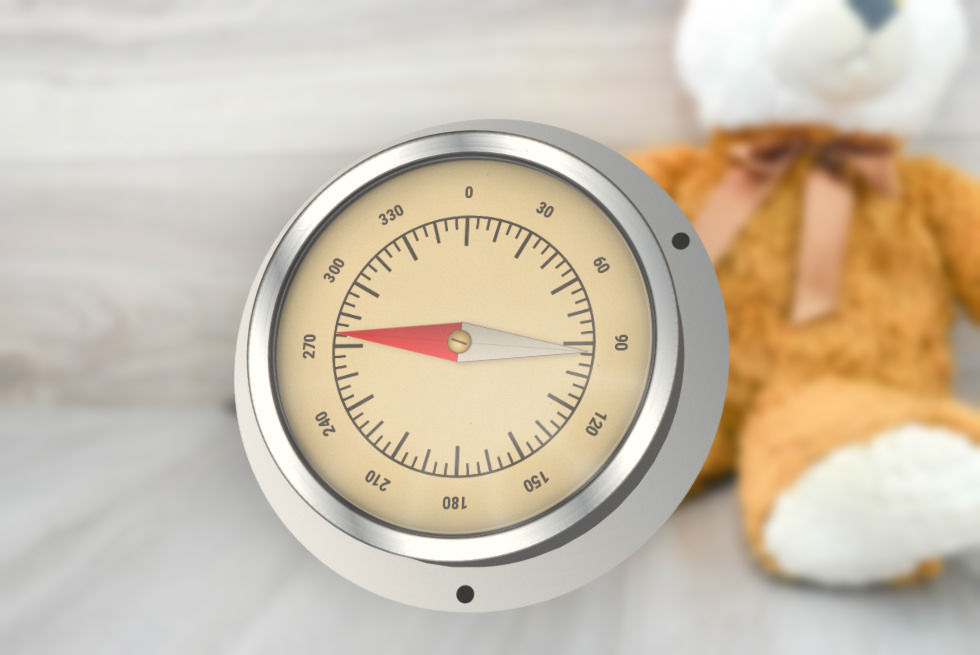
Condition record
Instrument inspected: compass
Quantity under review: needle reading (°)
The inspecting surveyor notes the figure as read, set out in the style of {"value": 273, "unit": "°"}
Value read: {"value": 275, "unit": "°"}
